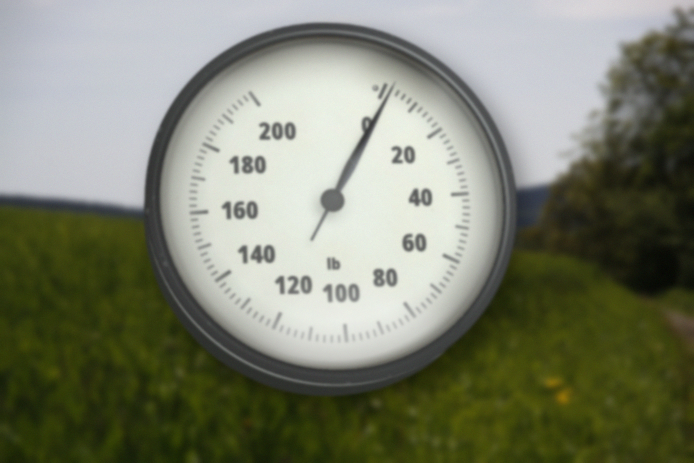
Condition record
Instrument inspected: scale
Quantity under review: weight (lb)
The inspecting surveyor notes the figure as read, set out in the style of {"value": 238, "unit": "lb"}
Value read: {"value": 2, "unit": "lb"}
